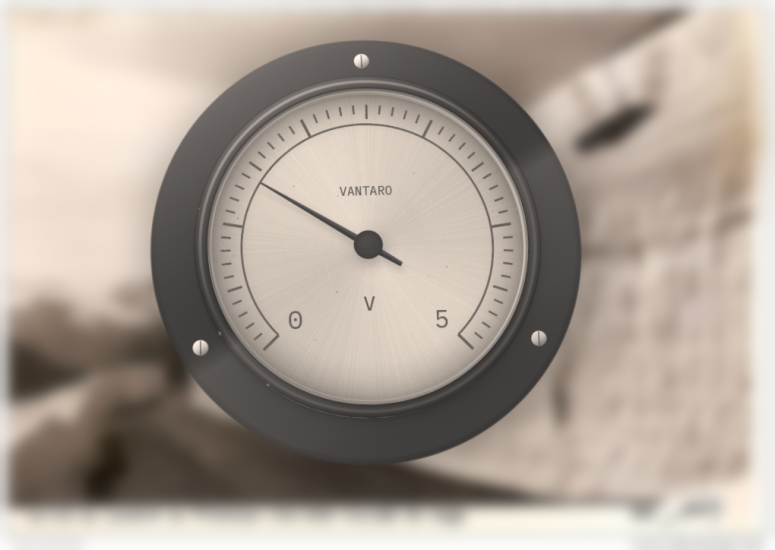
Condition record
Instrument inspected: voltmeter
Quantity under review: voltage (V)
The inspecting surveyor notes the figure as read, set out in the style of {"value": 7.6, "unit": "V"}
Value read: {"value": 1.4, "unit": "V"}
